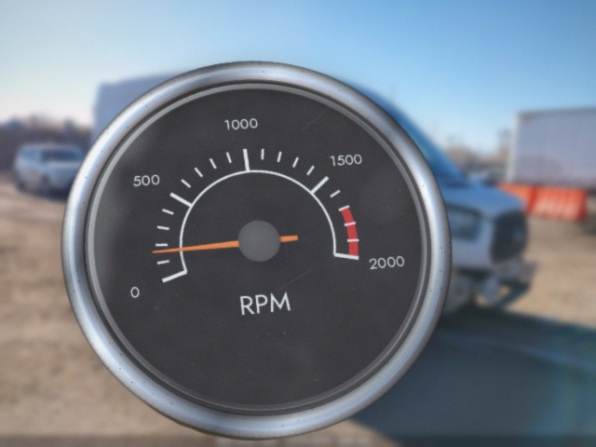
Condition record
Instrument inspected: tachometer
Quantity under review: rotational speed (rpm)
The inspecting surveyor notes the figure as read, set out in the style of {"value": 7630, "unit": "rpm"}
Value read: {"value": 150, "unit": "rpm"}
